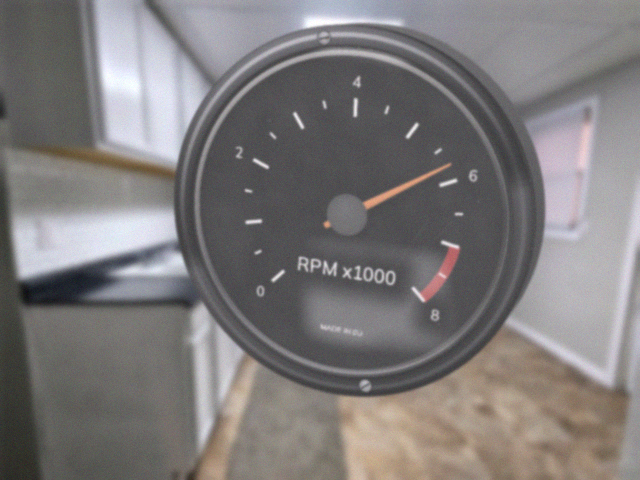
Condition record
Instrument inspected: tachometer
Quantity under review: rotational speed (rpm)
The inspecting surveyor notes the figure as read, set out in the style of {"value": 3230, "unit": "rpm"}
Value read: {"value": 5750, "unit": "rpm"}
